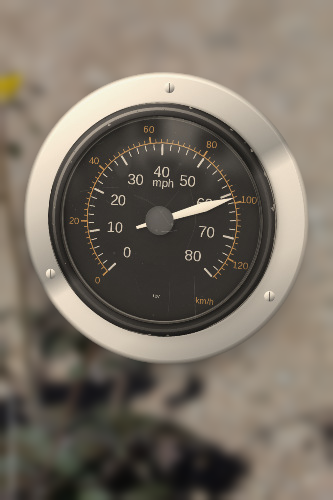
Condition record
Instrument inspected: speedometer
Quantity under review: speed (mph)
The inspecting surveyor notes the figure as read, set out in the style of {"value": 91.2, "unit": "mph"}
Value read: {"value": 61, "unit": "mph"}
